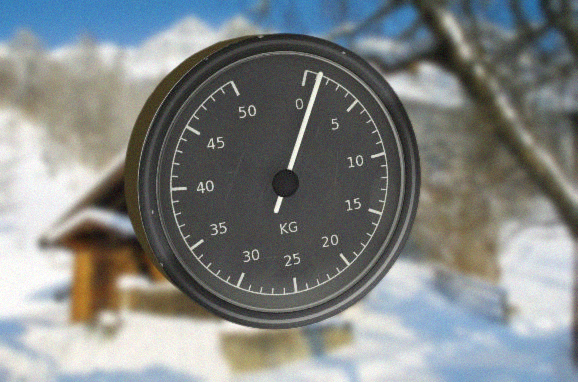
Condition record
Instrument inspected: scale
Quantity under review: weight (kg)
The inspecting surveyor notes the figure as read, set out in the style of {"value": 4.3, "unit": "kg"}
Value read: {"value": 1, "unit": "kg"}
